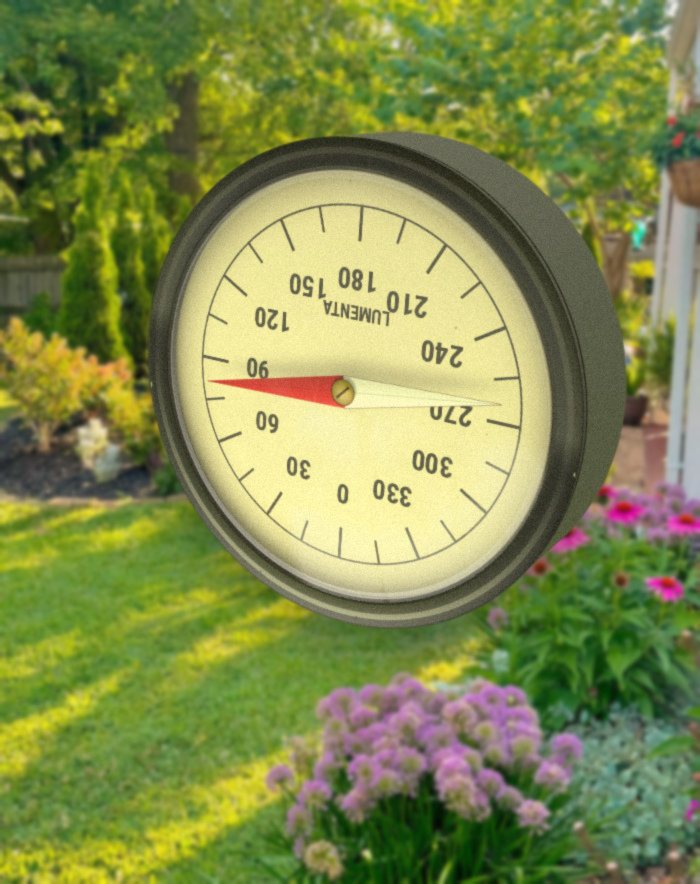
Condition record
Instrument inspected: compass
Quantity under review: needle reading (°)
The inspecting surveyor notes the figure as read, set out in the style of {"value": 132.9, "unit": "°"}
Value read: {"value": 82.5, "unit": "°"}
